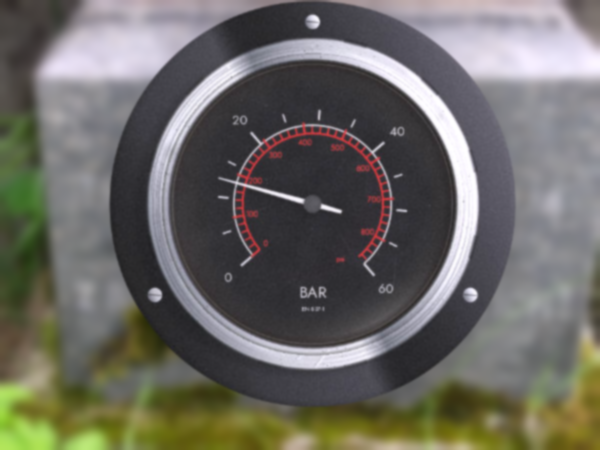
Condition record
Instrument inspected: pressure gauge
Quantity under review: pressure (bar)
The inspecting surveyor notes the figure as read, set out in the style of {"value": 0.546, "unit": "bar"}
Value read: {"value": 12.5, "unit": "bar"}
